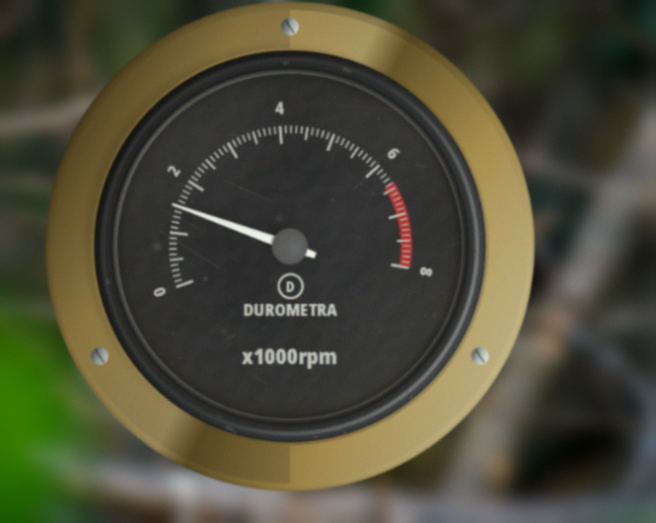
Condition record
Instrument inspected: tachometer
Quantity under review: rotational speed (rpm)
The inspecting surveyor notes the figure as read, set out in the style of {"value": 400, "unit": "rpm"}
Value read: {"value": 1500, "unit": "rpm"}
